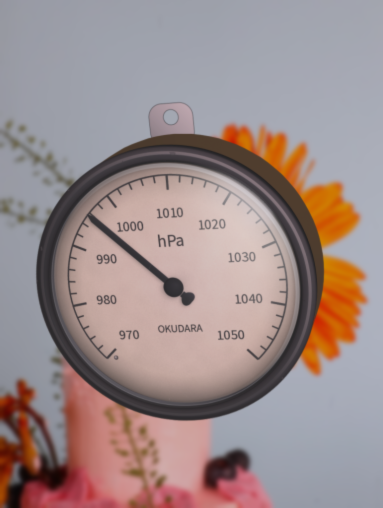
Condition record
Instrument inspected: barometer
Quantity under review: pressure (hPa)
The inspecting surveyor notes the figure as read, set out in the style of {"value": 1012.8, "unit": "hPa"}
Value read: {"value": 996, "unit": "hPa"}
